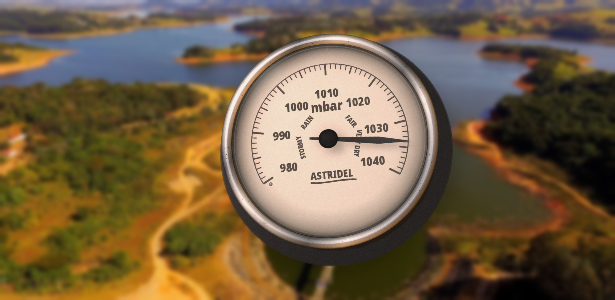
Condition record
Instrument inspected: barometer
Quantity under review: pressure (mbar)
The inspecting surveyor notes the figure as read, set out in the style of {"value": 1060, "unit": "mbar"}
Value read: {"value": 1034, "unit": "mbar"}
